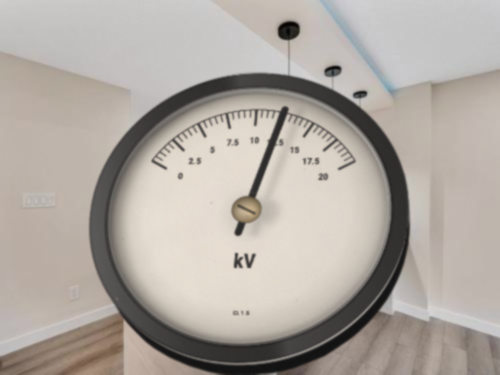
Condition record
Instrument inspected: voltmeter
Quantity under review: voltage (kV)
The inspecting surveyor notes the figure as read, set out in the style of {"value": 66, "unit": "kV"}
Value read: {"value": 12.5, "unit": "kV"}
